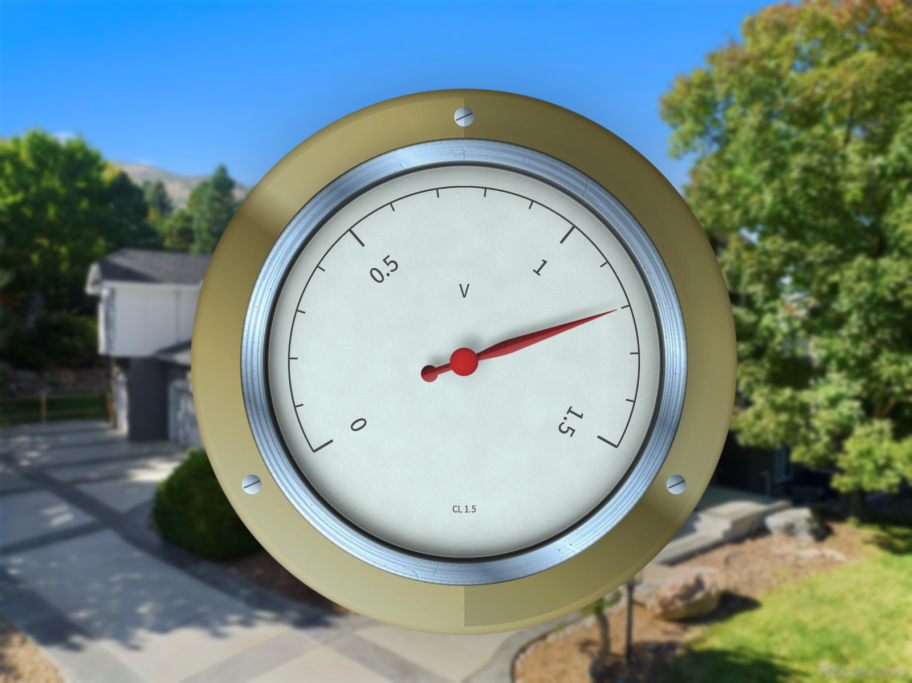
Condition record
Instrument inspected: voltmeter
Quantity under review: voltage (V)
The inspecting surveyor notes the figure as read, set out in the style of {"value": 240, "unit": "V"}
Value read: {"value": 1.2, "unit": "V"}
